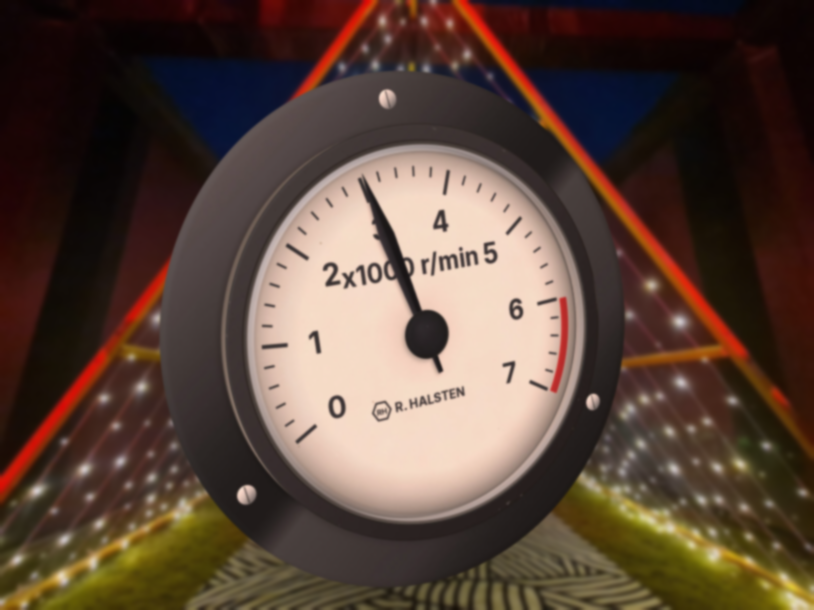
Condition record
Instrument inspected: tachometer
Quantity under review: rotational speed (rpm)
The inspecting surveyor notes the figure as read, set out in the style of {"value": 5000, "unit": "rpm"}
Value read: {"value": 3000, "unit": "rpm"}
